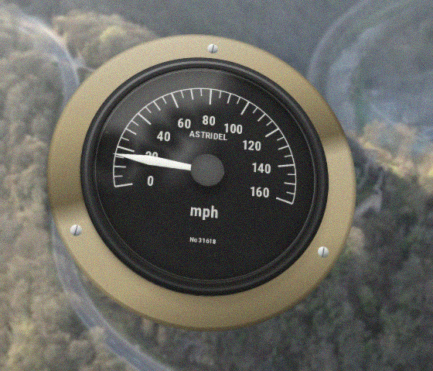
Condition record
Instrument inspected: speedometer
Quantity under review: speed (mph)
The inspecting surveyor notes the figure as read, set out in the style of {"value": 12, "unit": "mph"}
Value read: {"value": 15, "unit": "mph"}
